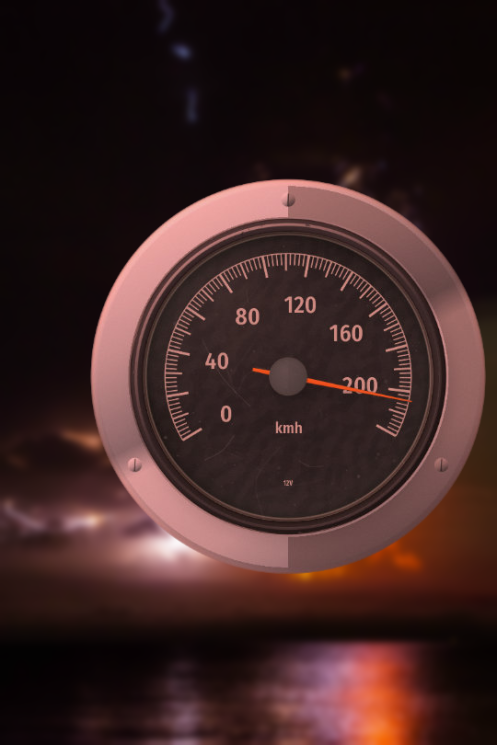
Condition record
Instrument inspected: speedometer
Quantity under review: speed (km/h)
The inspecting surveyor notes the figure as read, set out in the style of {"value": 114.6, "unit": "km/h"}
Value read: {"value": 204, "unit": "km/h"}
